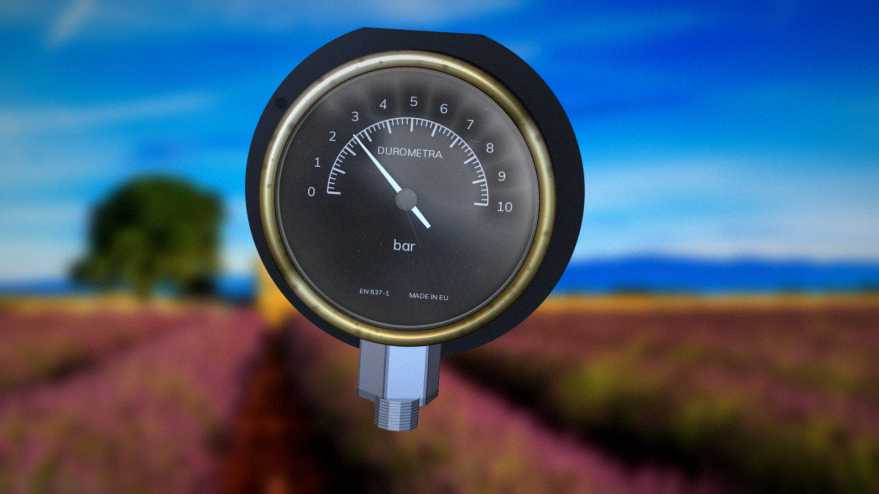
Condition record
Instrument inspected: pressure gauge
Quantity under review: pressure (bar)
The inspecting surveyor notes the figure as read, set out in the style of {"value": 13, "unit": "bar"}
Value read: {"value": 2.6, "unit": "bar"}
